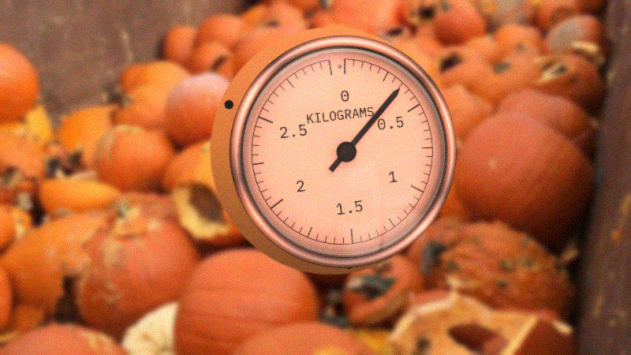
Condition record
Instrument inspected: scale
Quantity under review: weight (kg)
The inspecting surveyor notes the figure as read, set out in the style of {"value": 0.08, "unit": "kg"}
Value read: {"value": 0.35, "unit": "kg"}
